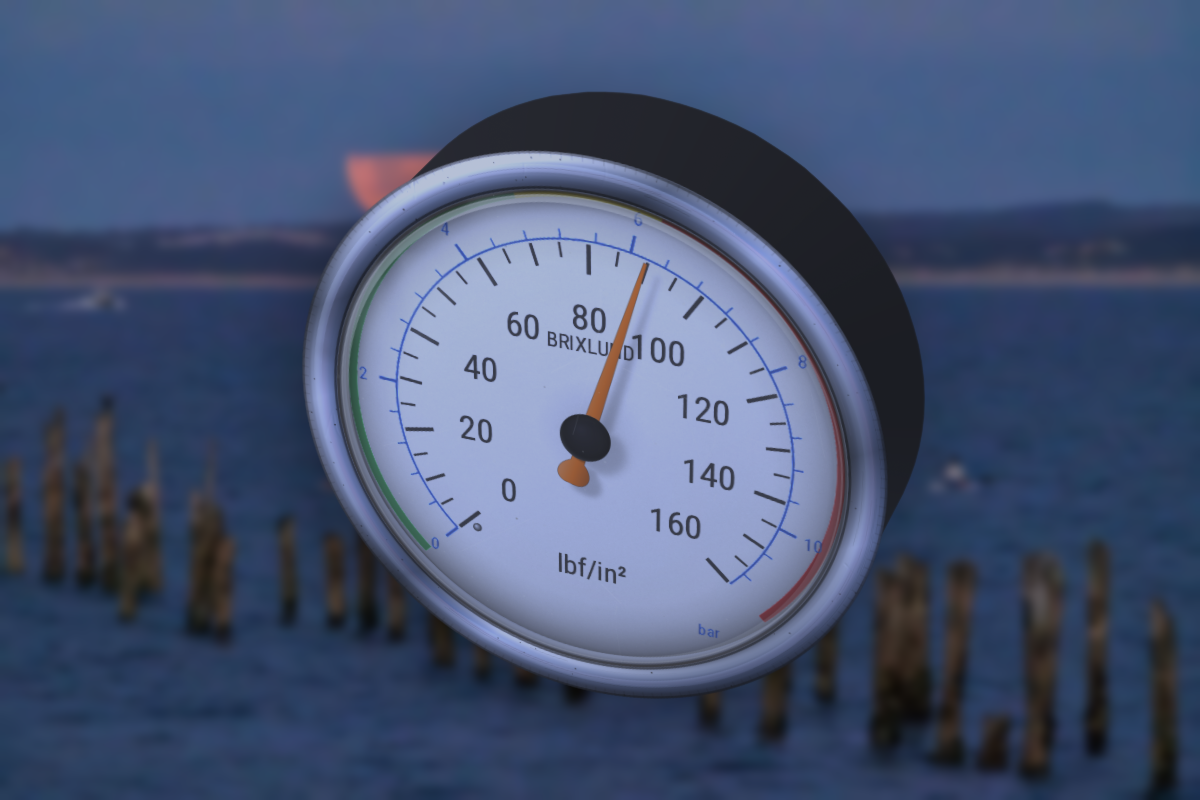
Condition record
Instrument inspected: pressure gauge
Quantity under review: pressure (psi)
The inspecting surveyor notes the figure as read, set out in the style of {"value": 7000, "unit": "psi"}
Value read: {"value": 90, "unit": "psi"}
